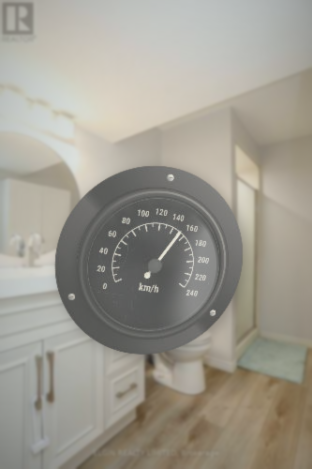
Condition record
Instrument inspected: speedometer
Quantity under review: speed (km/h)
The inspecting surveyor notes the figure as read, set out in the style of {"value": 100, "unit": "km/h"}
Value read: {"value": 150, "unit": "km/h"}
